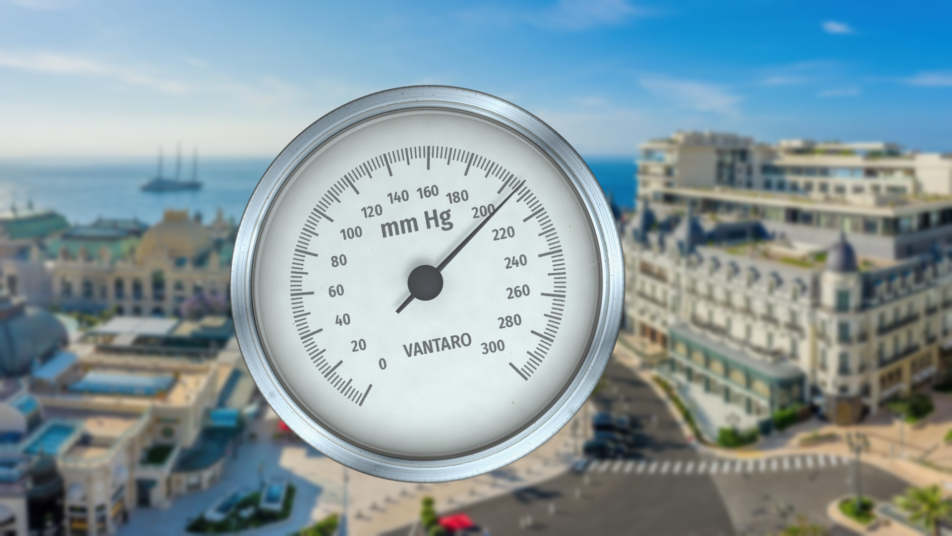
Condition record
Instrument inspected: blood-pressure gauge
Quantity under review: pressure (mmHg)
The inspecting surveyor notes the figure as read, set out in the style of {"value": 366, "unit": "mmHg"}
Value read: {"value": 206, "unit": "mmHg"}
